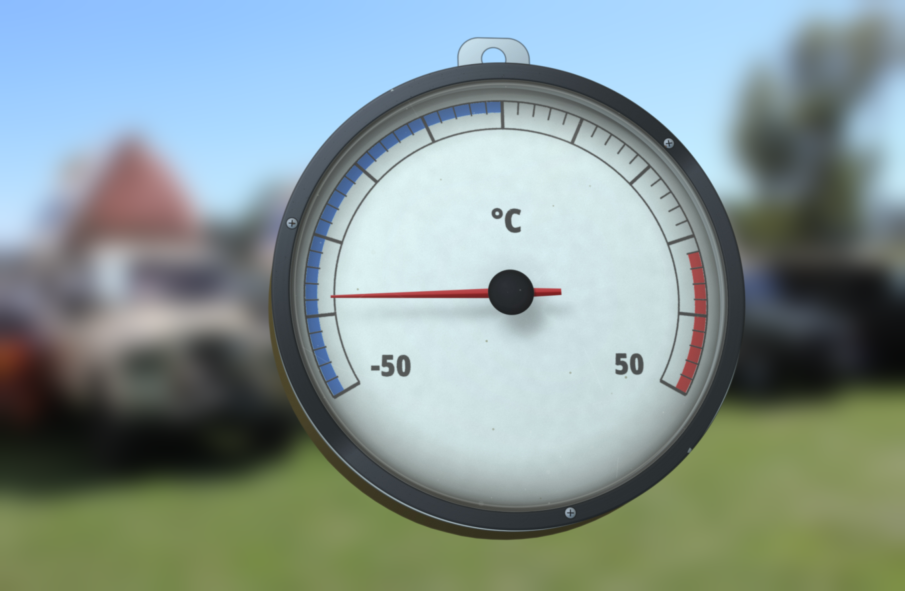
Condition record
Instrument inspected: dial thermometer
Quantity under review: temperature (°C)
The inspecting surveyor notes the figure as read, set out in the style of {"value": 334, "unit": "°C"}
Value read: {"value": -38, "unit": "°C"}
